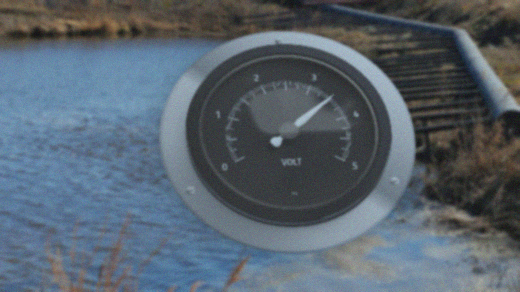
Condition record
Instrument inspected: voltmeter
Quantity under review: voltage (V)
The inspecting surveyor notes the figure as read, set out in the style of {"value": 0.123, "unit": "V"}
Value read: {"value": 3.5, "unit": "V"}
